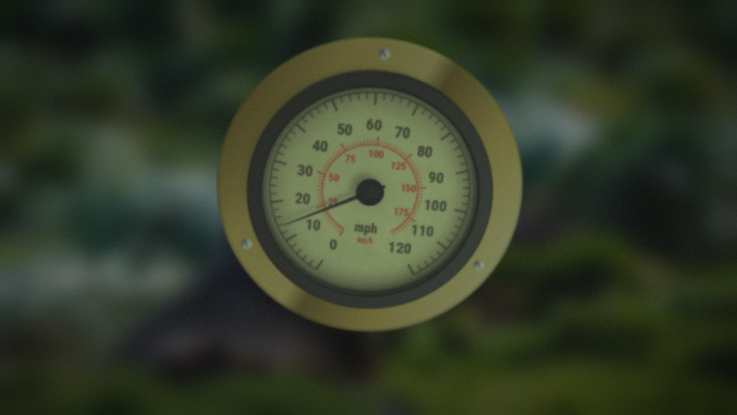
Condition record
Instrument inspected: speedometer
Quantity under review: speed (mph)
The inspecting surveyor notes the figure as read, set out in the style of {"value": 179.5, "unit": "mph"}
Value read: {"value": 14, "unit": "mph"}
